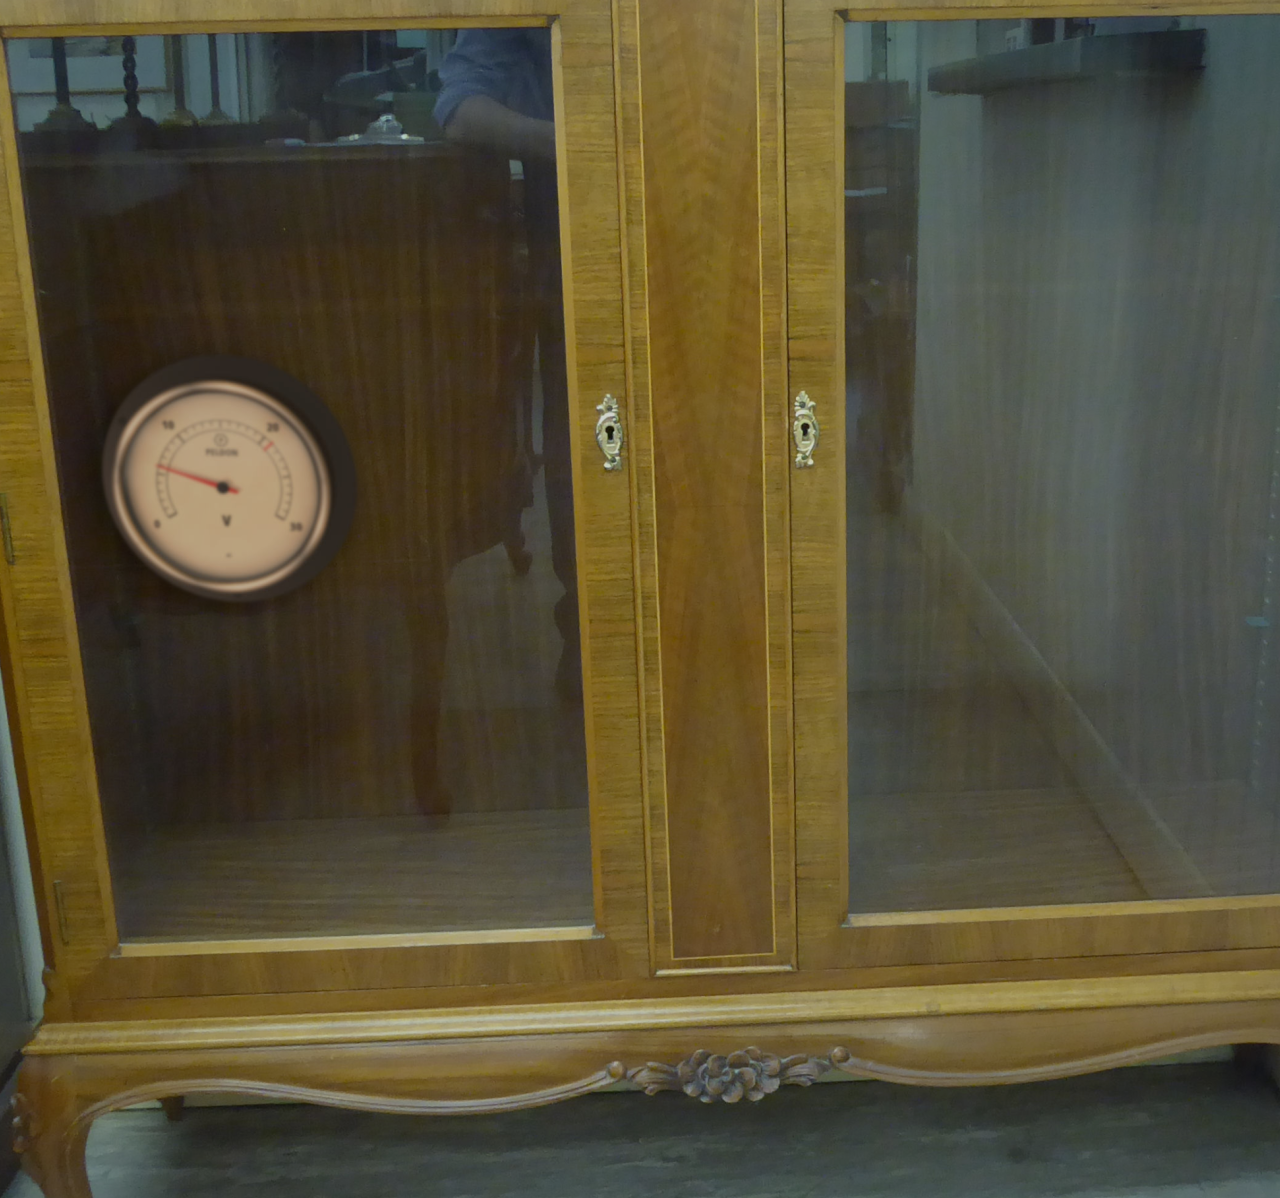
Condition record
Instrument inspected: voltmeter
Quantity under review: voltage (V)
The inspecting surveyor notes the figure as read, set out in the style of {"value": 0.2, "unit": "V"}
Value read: {"value": 6, "unit": "V"}
